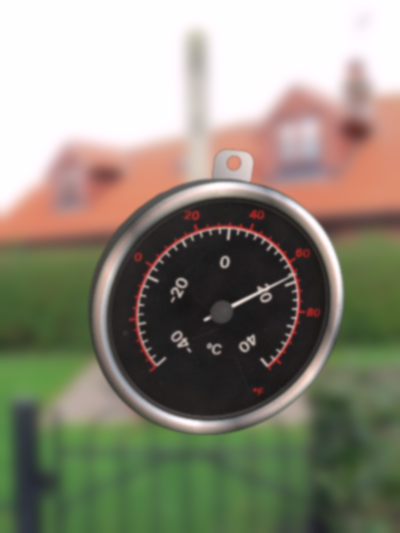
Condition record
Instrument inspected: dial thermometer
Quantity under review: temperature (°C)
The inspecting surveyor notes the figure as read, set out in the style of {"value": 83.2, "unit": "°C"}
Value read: {"value": 18, "unit": "°C"}
